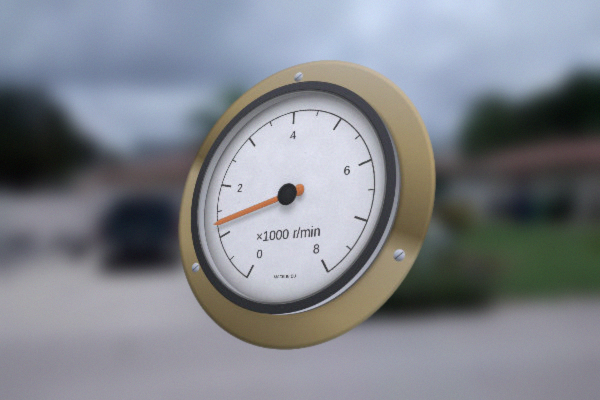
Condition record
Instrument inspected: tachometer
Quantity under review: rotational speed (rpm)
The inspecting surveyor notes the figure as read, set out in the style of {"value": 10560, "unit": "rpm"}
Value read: {"value": 1250, "unit": "rpm"}
